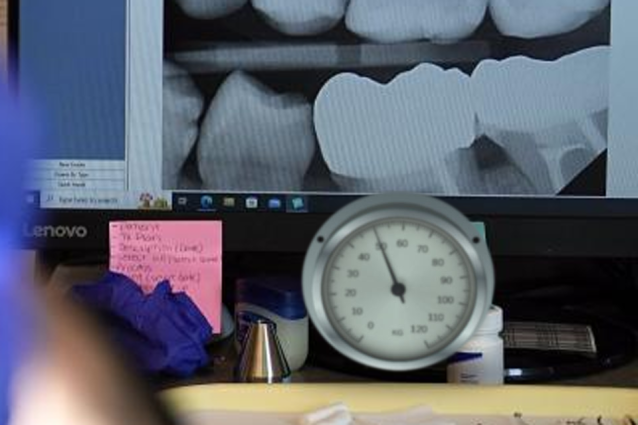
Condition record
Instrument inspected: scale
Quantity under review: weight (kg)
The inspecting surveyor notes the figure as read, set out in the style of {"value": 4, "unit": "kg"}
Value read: {"value": 50, "unit": "kg"}
